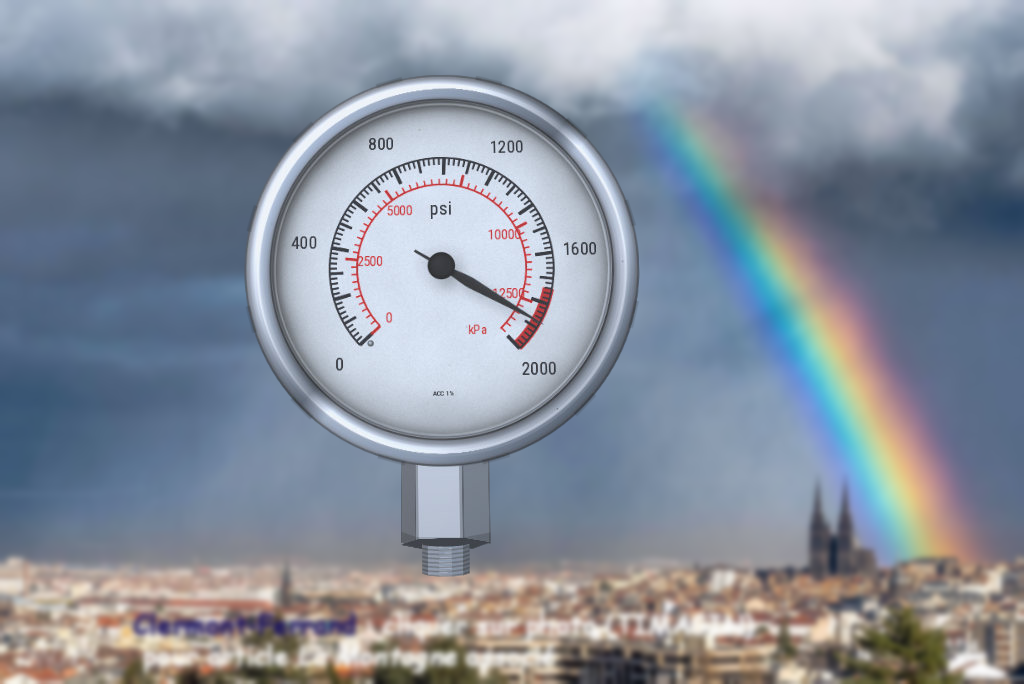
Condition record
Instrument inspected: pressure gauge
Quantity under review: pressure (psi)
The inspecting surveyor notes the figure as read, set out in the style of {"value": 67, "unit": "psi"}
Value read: {"value": 1880, "unit": "psi"}
